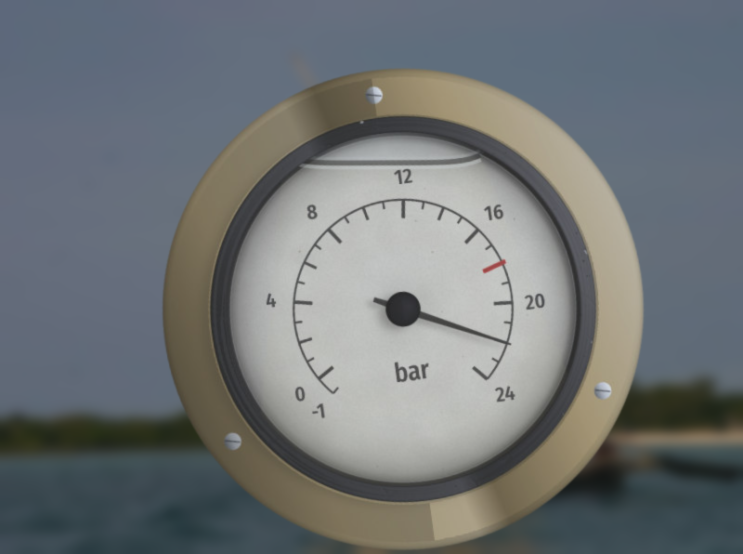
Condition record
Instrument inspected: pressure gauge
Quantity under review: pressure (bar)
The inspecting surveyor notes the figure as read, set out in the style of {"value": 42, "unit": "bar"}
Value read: {"value": 22, "unit": "bar"}
